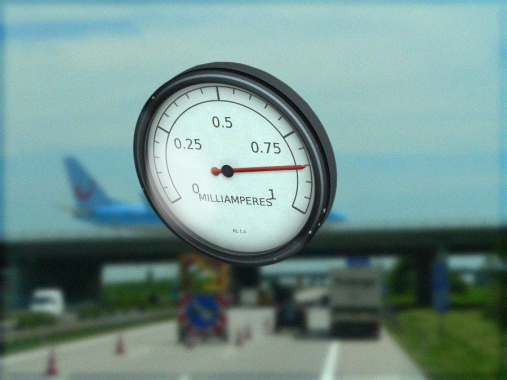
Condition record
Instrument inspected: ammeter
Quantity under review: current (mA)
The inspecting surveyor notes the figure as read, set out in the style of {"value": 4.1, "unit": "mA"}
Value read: {"value": 0.85, "unit": "mA"}
